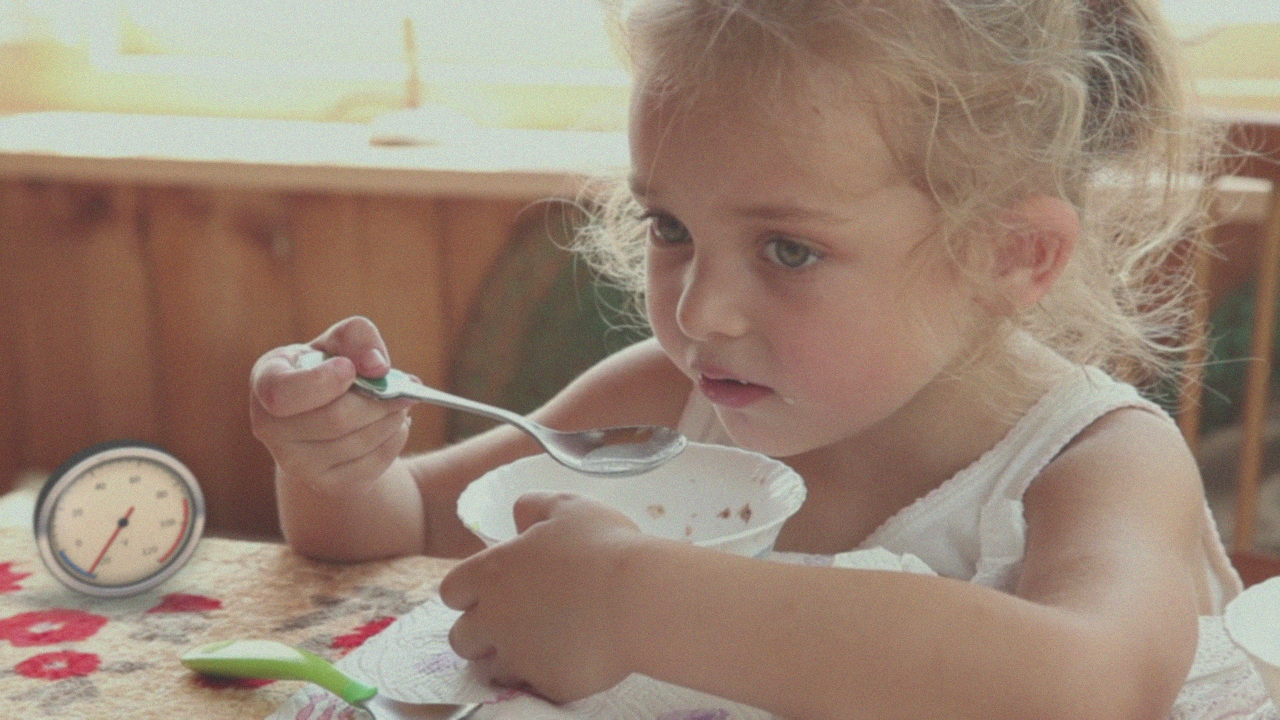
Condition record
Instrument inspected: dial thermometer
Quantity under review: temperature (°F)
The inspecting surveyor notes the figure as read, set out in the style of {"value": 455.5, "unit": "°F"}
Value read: {"value": -16, "unit": "°F"}
